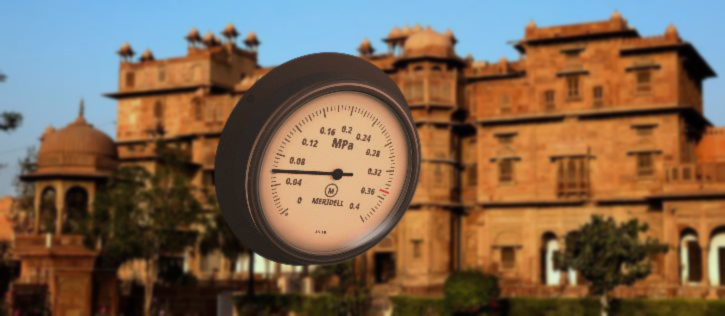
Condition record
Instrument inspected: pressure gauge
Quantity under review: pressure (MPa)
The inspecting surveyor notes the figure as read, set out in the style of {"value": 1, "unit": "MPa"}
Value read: {"value": 0.06, "unit": "MPa"}
